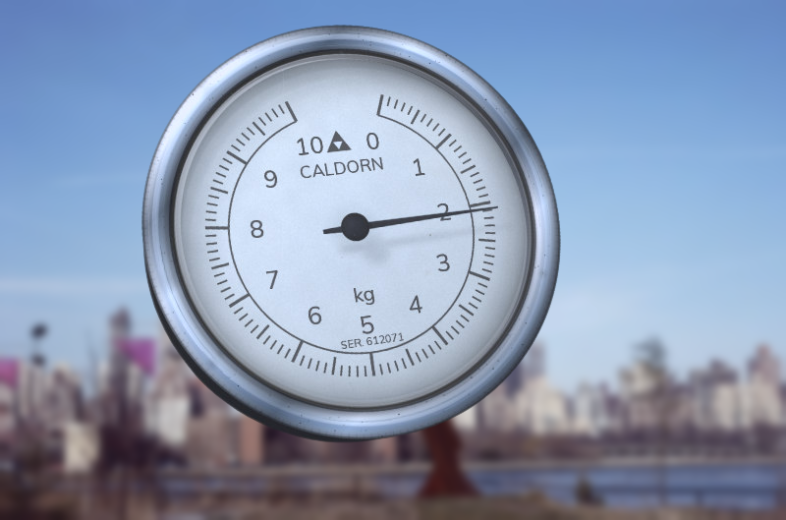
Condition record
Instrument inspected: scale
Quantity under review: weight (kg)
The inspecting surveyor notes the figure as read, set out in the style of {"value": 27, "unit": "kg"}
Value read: {"value": 2.1, "unit": "kg"}
